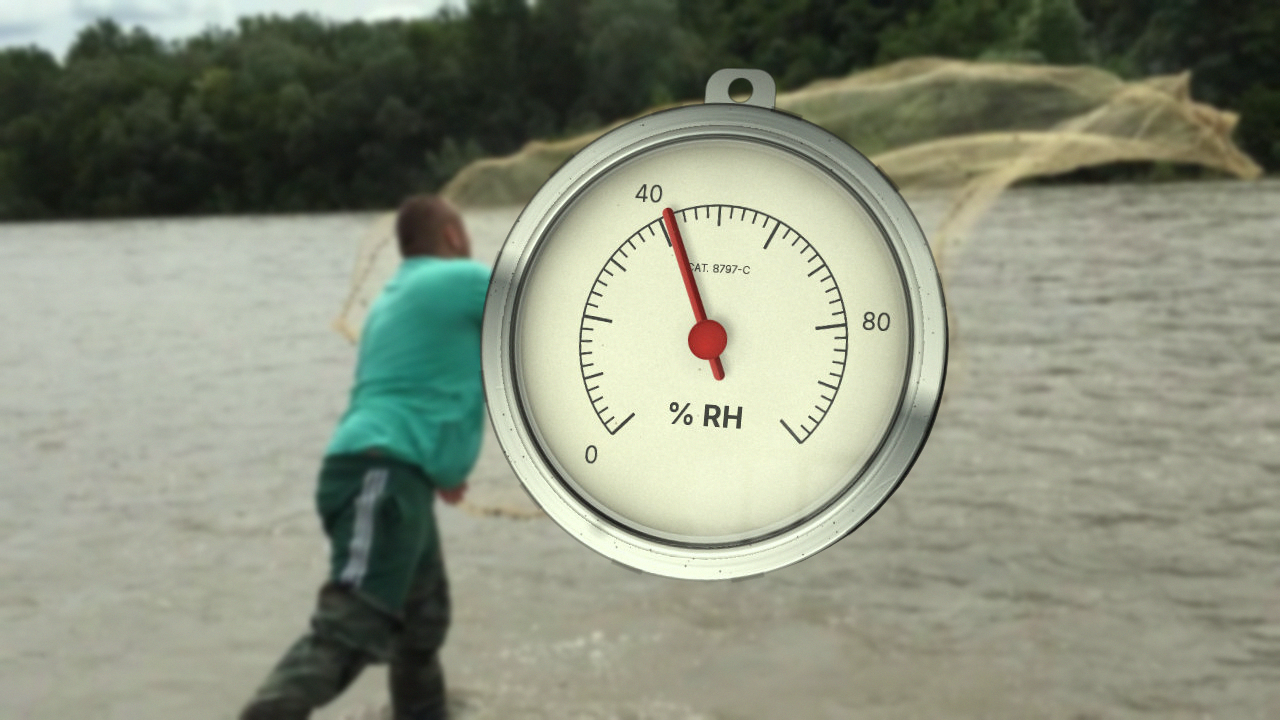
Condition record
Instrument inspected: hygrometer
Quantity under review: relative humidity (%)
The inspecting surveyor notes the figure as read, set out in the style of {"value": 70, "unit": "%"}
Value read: {"value": 42, "unit": "%"}
